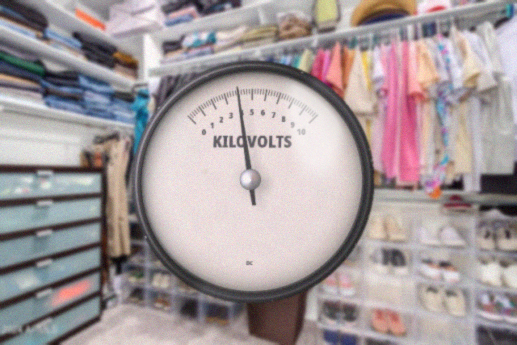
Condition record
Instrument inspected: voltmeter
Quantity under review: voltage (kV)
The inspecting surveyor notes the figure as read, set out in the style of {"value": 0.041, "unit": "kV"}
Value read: {"value": 4, "unit": "kV"}
